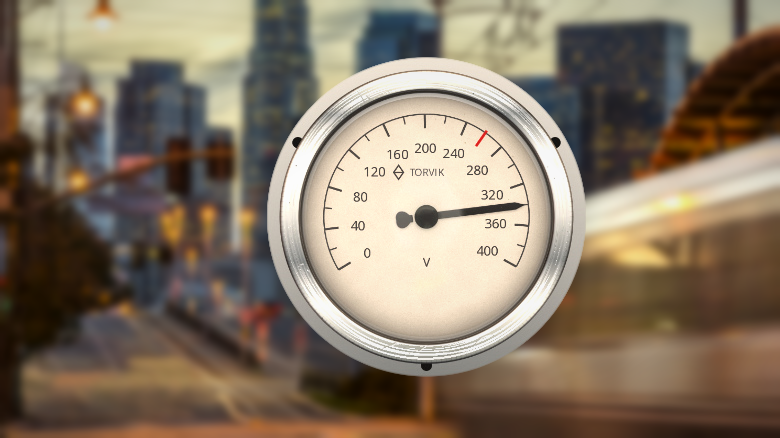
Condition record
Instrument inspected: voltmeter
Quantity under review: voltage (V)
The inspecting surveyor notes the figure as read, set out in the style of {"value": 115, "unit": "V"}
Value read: {"value": 340, "unit": "V"}
